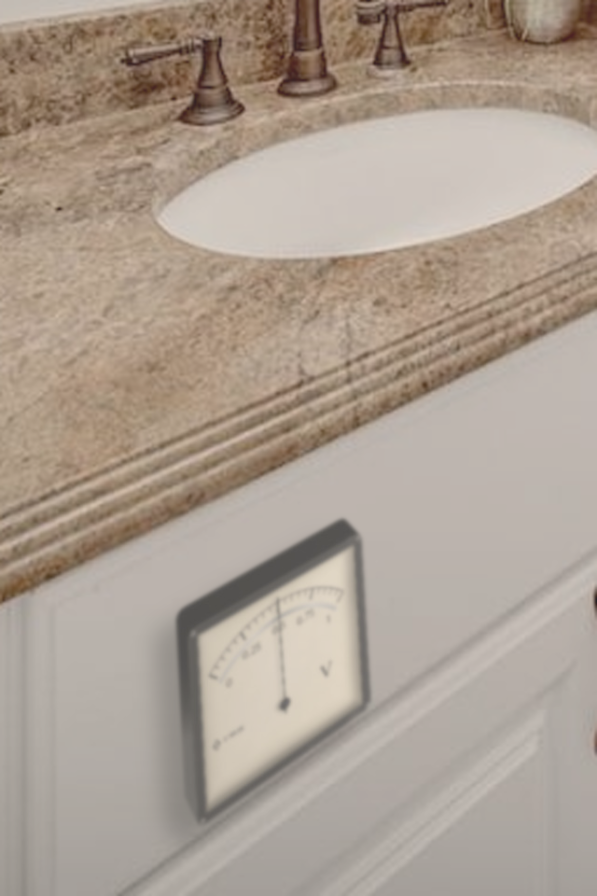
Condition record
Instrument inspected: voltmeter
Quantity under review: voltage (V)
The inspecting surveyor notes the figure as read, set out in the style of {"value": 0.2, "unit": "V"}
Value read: {"value": 0.5, "unit": "V"}
